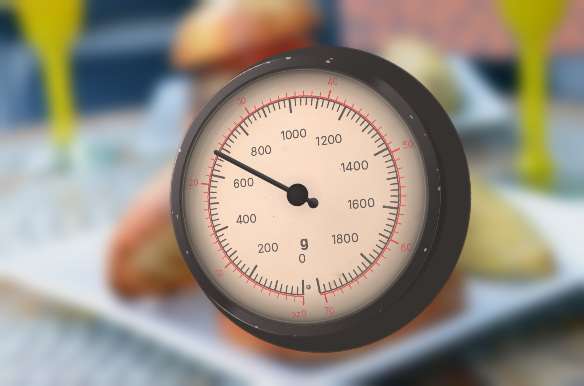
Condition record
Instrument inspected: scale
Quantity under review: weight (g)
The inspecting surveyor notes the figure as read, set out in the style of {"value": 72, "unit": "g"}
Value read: {"value": 680, "unit": "g"}
